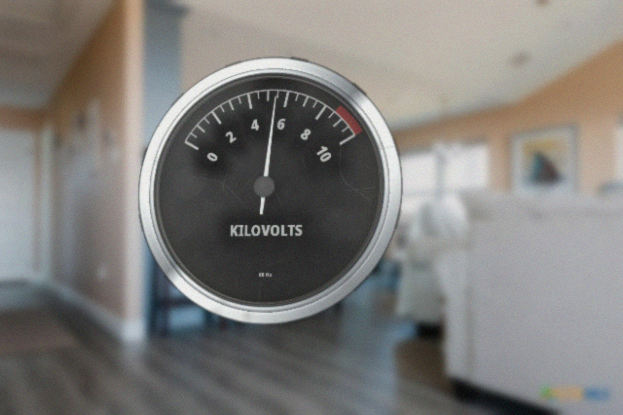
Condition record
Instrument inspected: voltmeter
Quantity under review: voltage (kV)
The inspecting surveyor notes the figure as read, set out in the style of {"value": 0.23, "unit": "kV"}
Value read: {"value": 5.5, "unit": "kV"}
